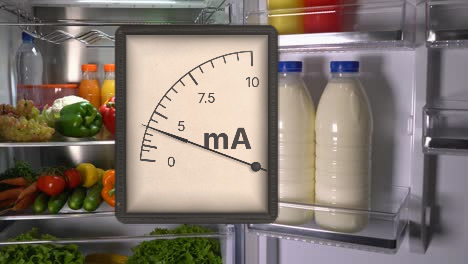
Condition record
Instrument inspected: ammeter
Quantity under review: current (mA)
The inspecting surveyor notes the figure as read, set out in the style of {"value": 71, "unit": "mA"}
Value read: {"value": 4, "unit": "mA"}
